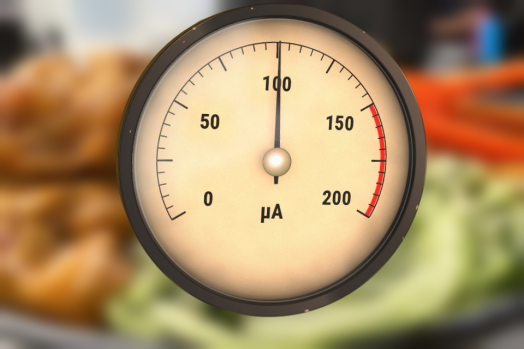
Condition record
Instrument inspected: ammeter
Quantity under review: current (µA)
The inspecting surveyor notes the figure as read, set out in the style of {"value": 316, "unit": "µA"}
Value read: {"value": 100, "unit": "µA"}
